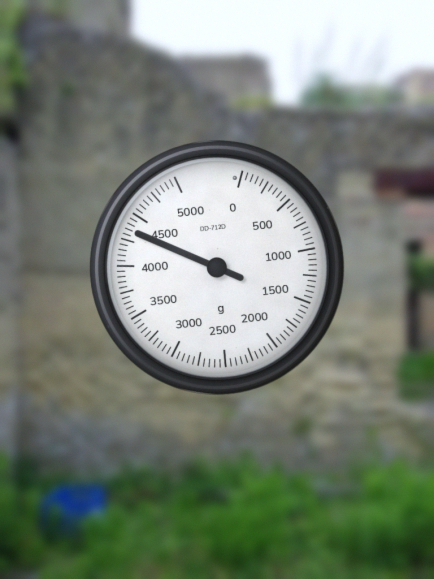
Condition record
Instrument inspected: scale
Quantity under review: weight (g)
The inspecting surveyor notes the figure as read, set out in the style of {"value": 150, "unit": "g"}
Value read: {"value": 4350, "unit": "g"}
